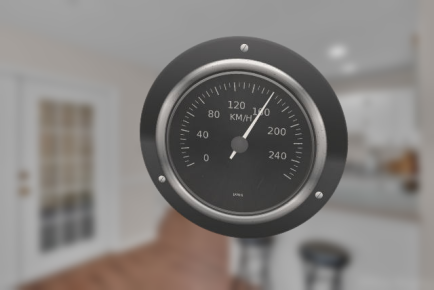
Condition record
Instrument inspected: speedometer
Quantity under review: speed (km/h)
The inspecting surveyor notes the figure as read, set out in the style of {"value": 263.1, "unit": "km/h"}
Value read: {"value": 160, "unit": "km/h"}
